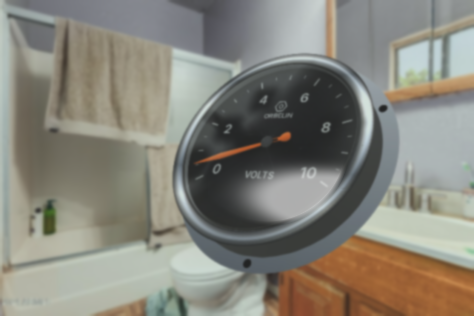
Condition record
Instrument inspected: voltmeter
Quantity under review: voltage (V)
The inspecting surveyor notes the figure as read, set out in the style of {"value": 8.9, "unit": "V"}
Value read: {"value": 0.5, "unit": "V"}
